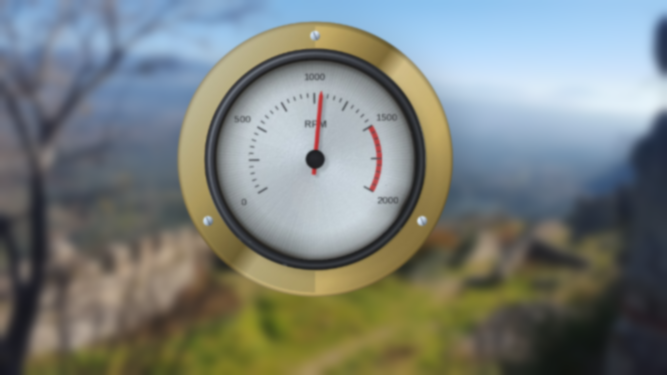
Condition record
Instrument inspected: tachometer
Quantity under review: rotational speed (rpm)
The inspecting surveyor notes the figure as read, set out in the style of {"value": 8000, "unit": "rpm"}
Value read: {"value": 1050, "unit": "rpm"}
